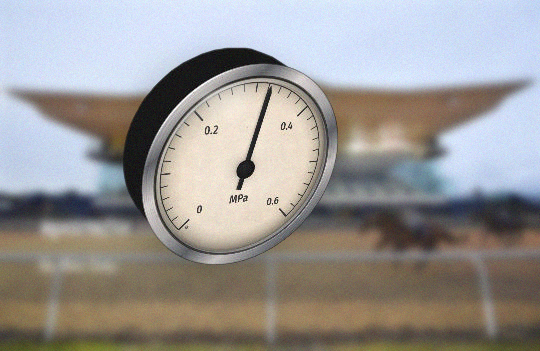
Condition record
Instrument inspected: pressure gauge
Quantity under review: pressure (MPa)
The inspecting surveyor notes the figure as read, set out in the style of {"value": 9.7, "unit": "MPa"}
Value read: {"value": 0.32, "unit": "MPa"}
